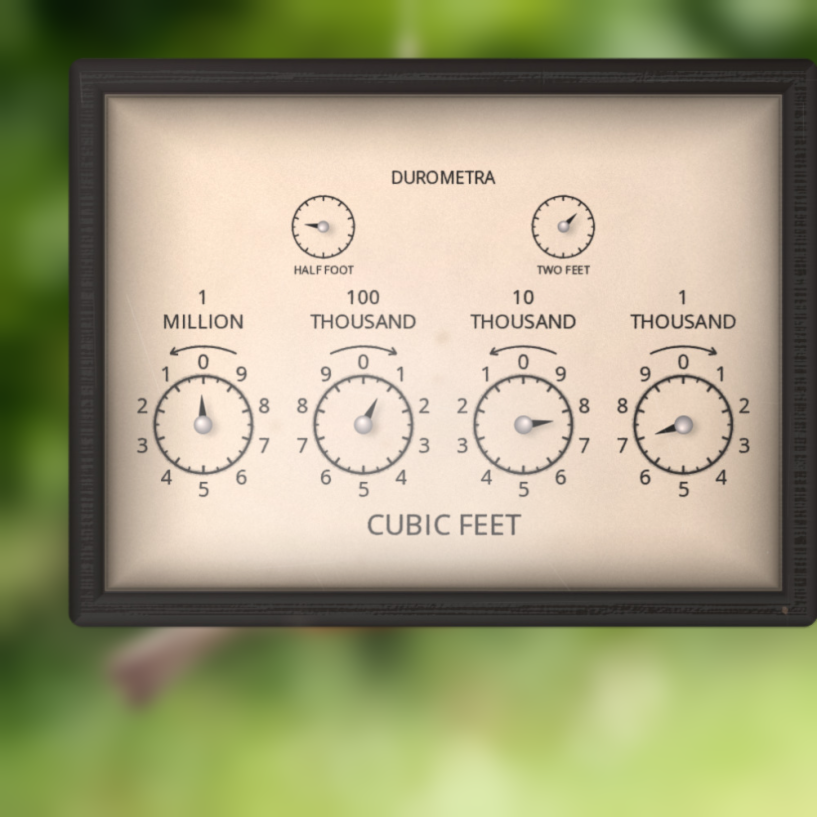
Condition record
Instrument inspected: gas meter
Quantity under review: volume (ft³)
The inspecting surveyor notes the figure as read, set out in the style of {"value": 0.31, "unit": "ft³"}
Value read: {"value": 7700, "unit": "ft³"}
